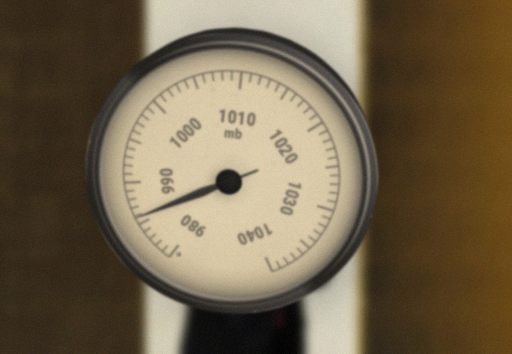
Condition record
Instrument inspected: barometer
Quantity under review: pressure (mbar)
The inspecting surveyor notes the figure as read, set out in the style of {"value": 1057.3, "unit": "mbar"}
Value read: {"value": 986, "unit": "mbar"}
